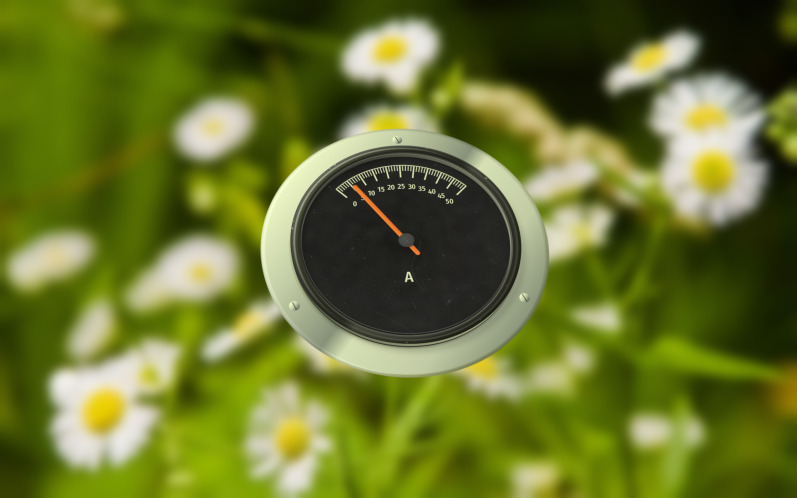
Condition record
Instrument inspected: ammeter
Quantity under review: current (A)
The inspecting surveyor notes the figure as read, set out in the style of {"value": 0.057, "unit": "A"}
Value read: {"value": 5, "unit": "A"}
